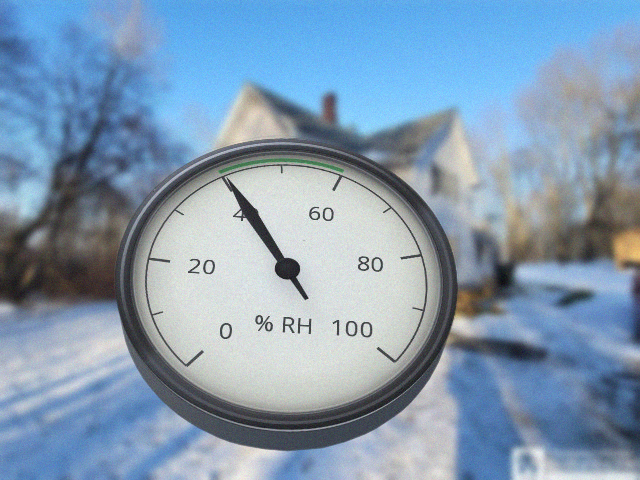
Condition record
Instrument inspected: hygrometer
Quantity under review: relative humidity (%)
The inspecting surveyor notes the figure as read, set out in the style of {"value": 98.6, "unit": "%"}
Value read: {"value": 40, "unit": "%"}
